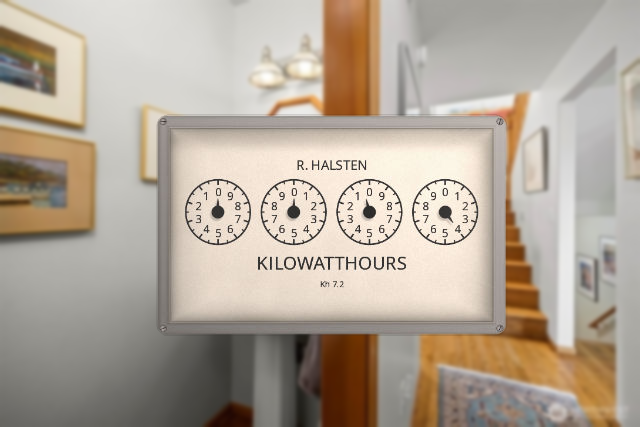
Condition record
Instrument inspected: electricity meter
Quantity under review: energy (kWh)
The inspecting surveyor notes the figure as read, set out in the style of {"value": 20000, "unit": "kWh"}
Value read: {"value": 4, "unit": "kWh"}
